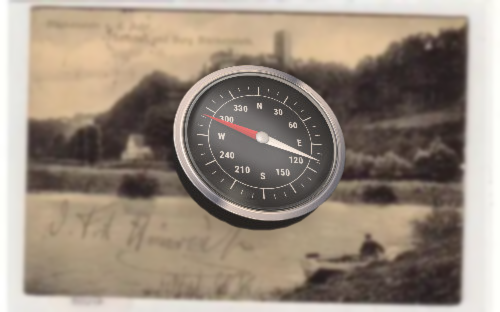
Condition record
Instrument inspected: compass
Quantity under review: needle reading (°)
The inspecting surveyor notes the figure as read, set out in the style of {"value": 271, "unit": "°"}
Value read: {"value": 290, "unit": "°"}
